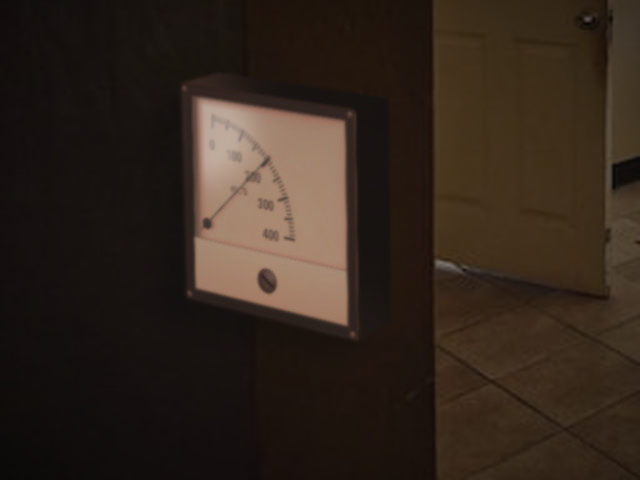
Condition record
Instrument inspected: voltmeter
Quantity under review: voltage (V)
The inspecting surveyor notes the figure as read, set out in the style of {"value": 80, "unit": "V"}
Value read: {"value": 200, "unit": "V"}
